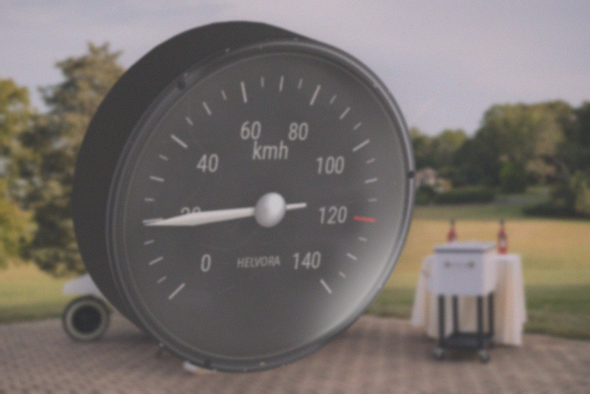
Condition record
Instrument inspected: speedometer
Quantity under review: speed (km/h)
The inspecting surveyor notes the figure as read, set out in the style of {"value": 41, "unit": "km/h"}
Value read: {"value": 20, "unit": "km/h"}
